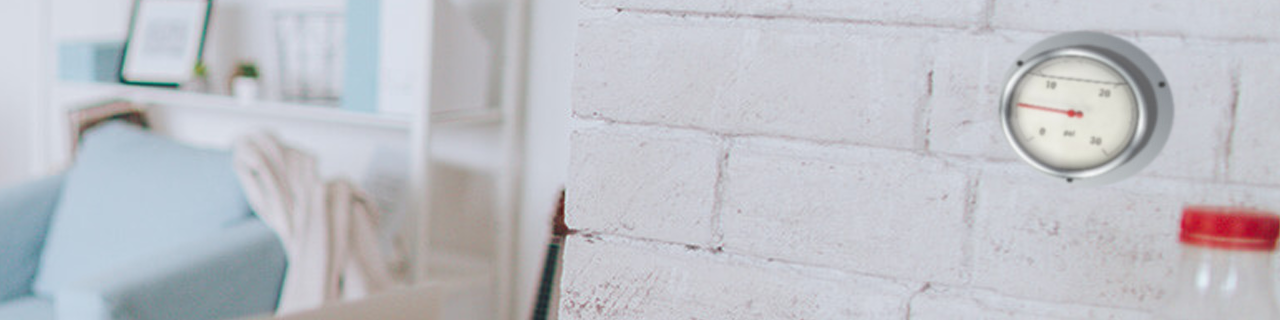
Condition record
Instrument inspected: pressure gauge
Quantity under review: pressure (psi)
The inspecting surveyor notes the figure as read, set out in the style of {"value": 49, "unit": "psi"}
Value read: {"value": 5, "unit": "psi"}
